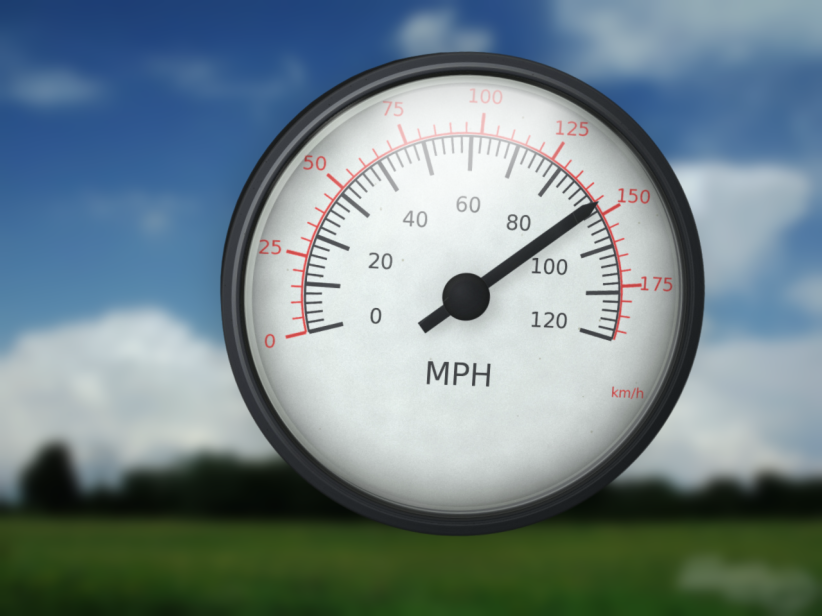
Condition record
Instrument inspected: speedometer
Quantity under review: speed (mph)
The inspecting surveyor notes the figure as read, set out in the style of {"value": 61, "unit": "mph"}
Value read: {"value": 90, "unit": "mph"}
